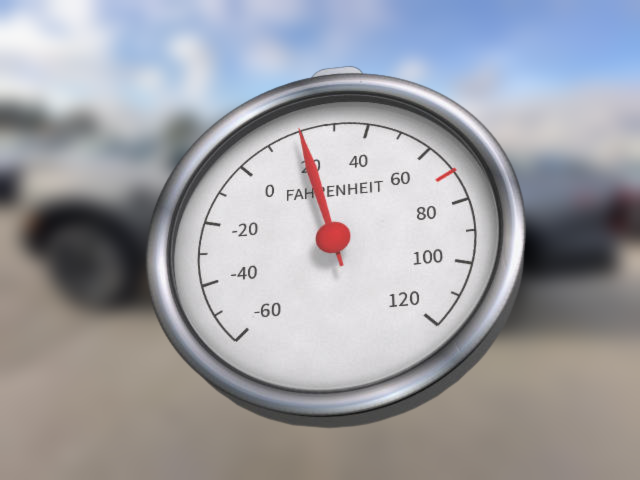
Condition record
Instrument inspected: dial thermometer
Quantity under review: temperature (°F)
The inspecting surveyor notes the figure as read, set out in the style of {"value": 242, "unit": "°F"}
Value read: {"value": 20, "unit": "°F"}
